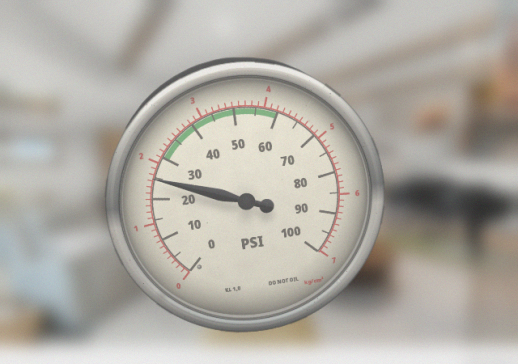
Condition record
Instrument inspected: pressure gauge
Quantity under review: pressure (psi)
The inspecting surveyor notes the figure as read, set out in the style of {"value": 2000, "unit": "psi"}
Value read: {"value": 25, "unit": "psi"}
